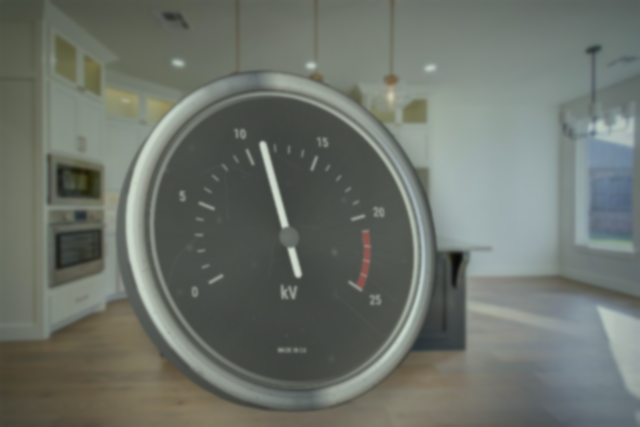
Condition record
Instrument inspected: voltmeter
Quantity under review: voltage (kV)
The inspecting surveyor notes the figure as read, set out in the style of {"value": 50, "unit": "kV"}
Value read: {"value": 11, "unit": "kV"}
